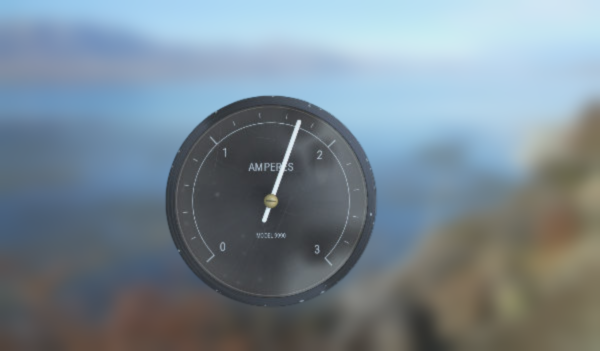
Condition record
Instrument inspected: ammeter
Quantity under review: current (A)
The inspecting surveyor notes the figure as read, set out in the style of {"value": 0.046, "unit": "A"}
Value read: {"value": 1.7, "unit": "A"}
